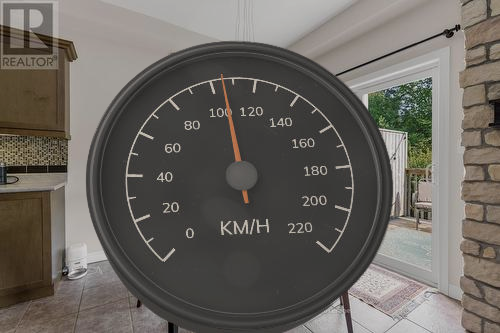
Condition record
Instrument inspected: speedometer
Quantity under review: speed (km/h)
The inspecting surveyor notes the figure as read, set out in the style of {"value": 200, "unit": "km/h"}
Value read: {"value": 105, "unit": "km/h"}
